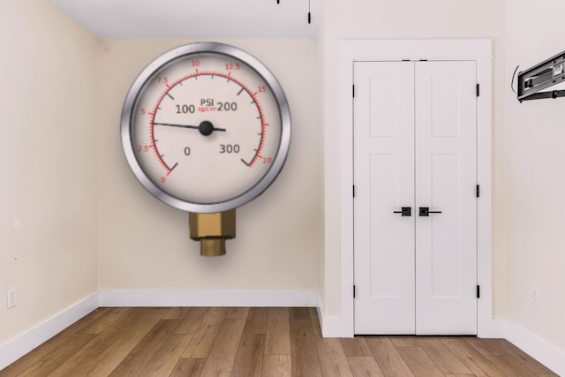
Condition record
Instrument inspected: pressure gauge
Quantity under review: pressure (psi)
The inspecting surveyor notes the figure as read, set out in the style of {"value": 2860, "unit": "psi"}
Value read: {"value": 60, "unit": "psi"}
